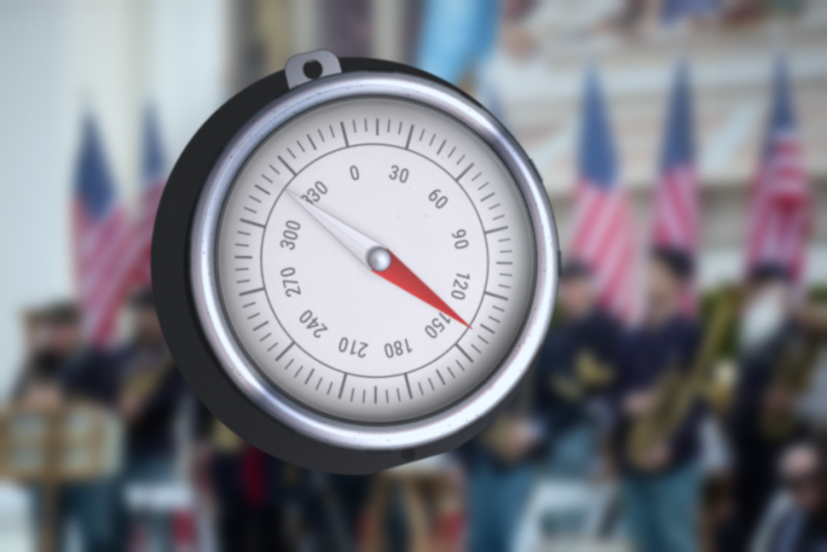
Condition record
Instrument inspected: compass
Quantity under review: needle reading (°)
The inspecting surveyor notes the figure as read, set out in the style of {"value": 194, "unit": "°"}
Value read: {"value": 140, "unit": "°"}
